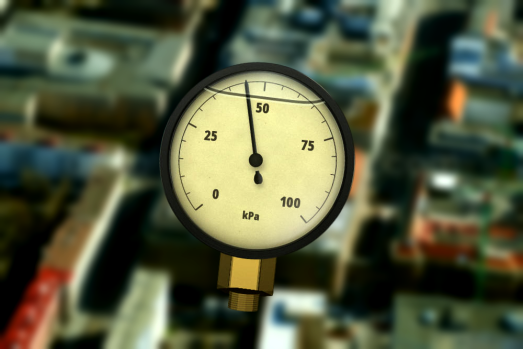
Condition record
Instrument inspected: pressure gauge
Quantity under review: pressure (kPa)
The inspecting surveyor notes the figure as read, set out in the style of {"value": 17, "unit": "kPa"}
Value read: {"value": 45, "unit": "kPa"}
